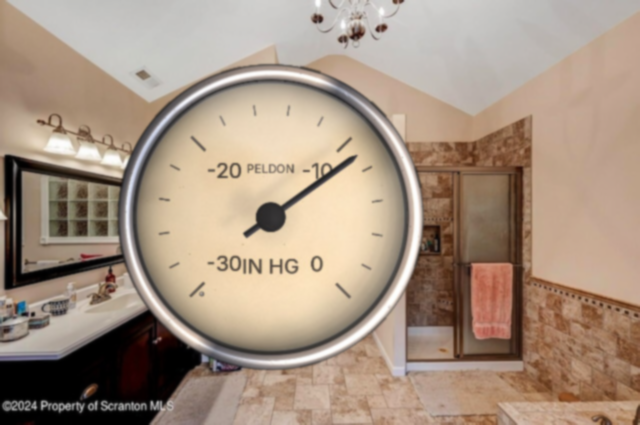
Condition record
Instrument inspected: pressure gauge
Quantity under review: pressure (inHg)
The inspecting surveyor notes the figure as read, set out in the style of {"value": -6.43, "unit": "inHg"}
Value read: {"value": -9, "unit": "inHg"}
